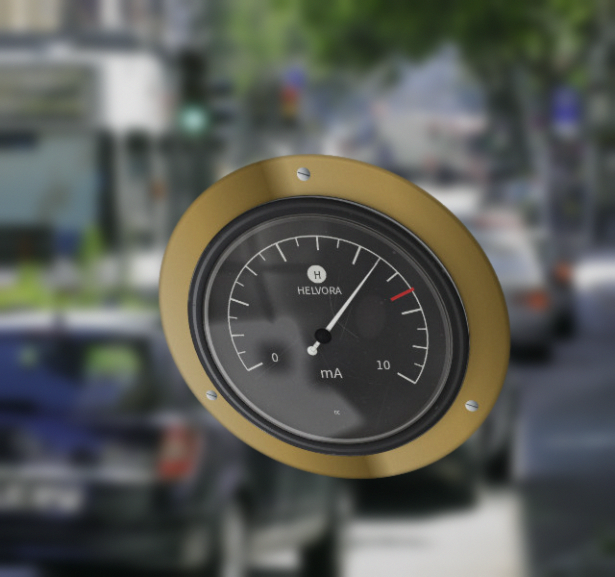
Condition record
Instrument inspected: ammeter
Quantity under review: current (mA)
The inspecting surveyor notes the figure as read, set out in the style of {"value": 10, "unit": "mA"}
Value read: {"value": 6.5, "unit": "mA"}
